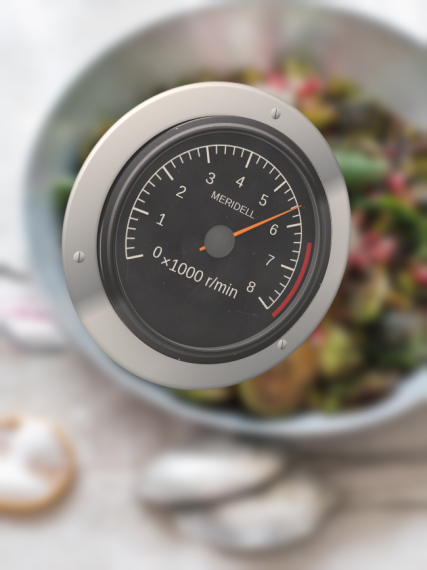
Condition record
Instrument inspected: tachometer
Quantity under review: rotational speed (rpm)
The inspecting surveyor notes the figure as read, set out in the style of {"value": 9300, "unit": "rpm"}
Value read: {"value": 5600, "unit": "rpm"}
